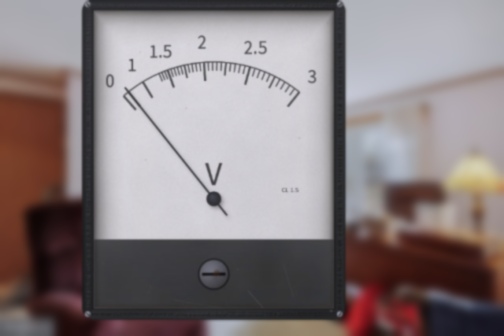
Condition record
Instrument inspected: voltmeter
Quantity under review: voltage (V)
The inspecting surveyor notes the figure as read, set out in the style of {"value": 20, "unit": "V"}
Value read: {"value": 0.5, "unit": "V"}
